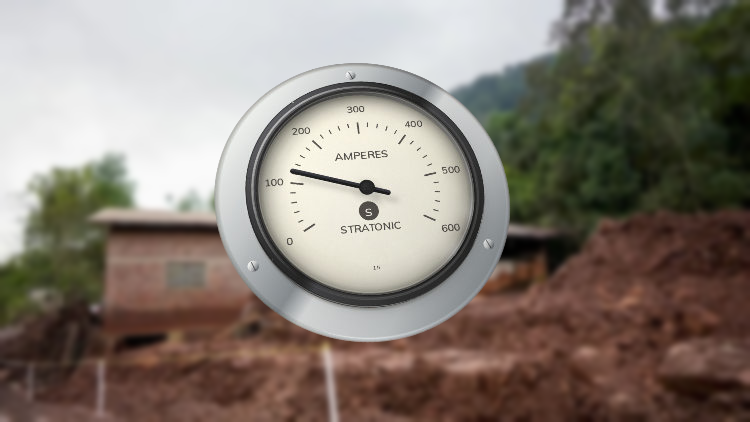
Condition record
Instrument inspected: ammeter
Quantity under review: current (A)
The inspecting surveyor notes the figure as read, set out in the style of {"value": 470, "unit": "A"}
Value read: {"value": 120, "unit": "A"}
